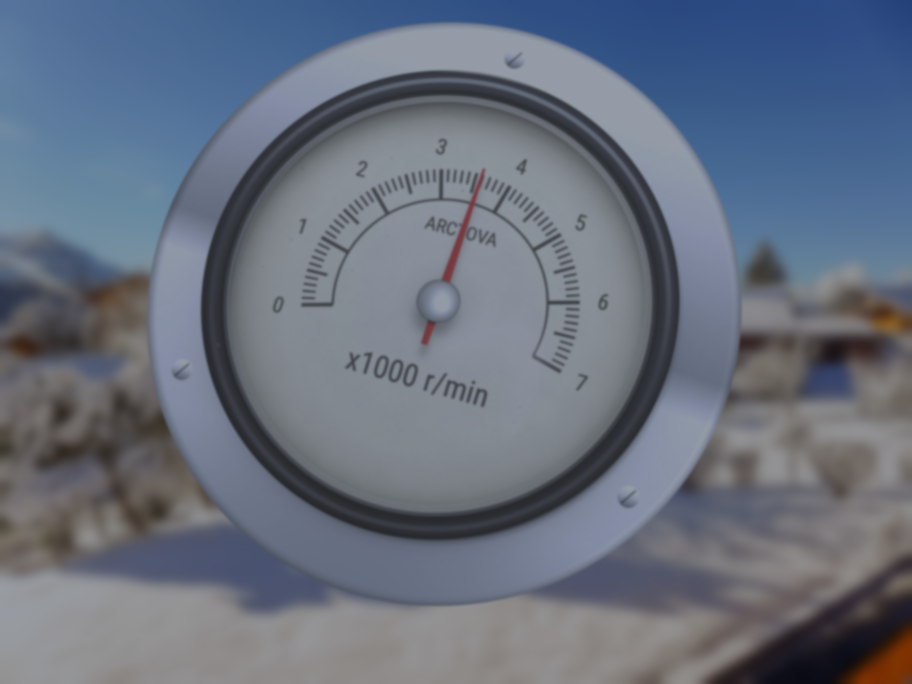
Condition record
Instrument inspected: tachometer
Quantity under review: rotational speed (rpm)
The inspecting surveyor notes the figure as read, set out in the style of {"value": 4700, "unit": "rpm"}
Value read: {"value": 3600, "unit": "rpm"}
